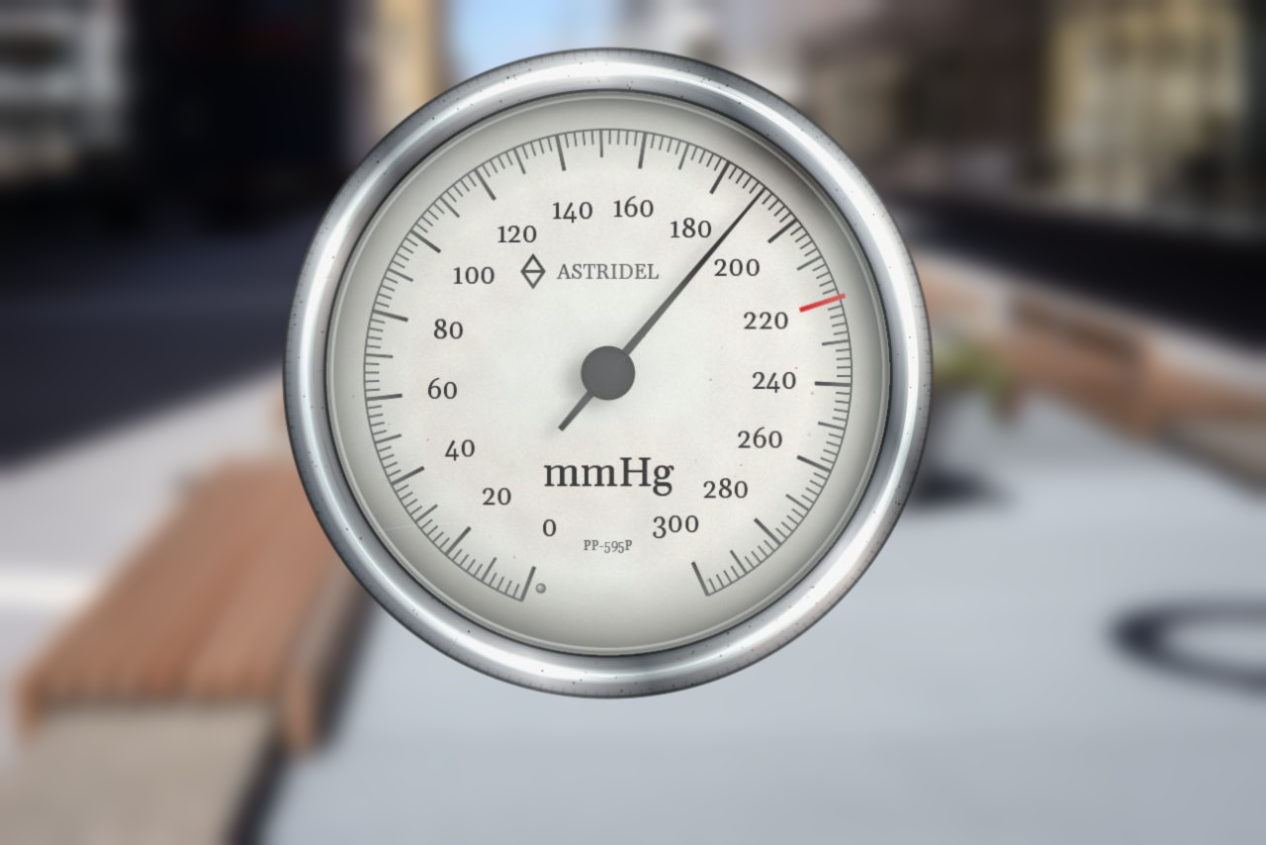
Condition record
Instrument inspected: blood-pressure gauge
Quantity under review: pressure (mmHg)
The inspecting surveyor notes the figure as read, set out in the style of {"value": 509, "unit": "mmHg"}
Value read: {"value": 190, "unit": "mmHg"}
